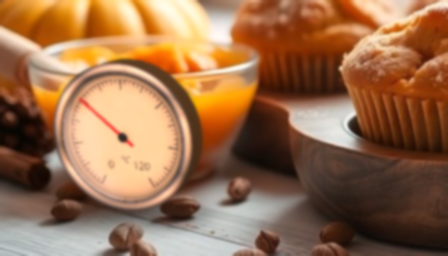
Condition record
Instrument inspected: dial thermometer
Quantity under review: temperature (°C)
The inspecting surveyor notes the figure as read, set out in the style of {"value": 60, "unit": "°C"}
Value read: {"value": 40, "unit": "°C"}
